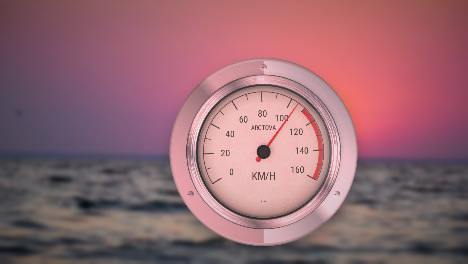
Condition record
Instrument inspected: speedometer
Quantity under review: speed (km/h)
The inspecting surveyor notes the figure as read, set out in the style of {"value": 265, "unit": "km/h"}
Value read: {"value": 105, "unit": "km/h"}
